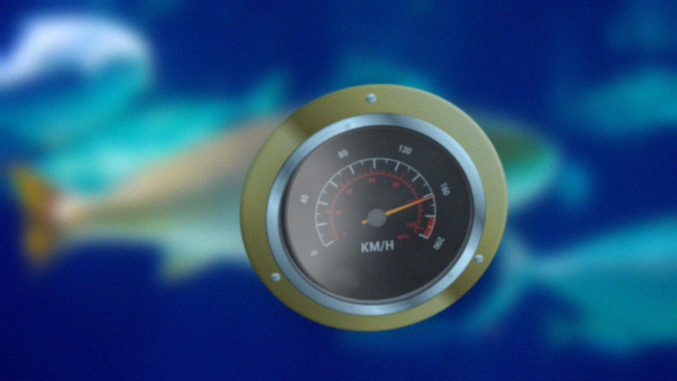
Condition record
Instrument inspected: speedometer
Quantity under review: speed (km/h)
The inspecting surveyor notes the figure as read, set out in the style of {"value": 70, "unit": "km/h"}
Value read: {"value": 160, "unit": "km/h"}
